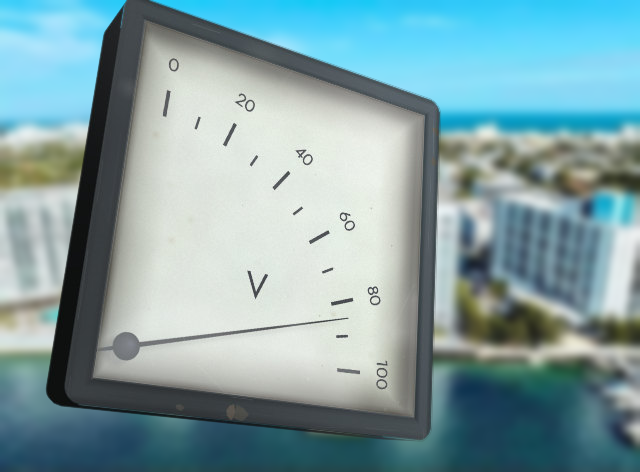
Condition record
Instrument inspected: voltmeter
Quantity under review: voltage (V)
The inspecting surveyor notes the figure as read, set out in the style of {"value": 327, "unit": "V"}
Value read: {"value": 85, "unit": "V"}
